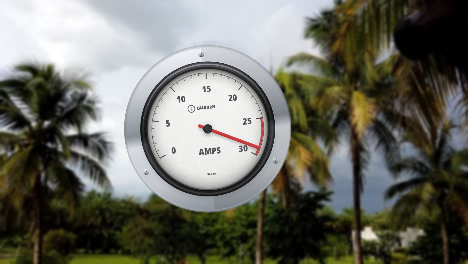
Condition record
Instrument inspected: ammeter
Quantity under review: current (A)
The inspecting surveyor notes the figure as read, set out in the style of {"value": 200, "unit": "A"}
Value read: {"value": 29, "unit": "A"}
